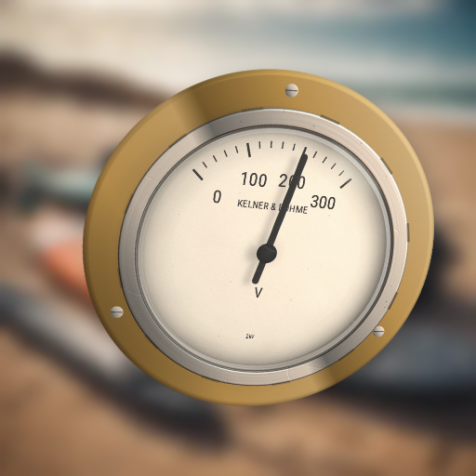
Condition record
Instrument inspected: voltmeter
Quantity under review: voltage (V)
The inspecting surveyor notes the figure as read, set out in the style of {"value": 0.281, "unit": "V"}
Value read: {"value": 200, "unit": "V"}
